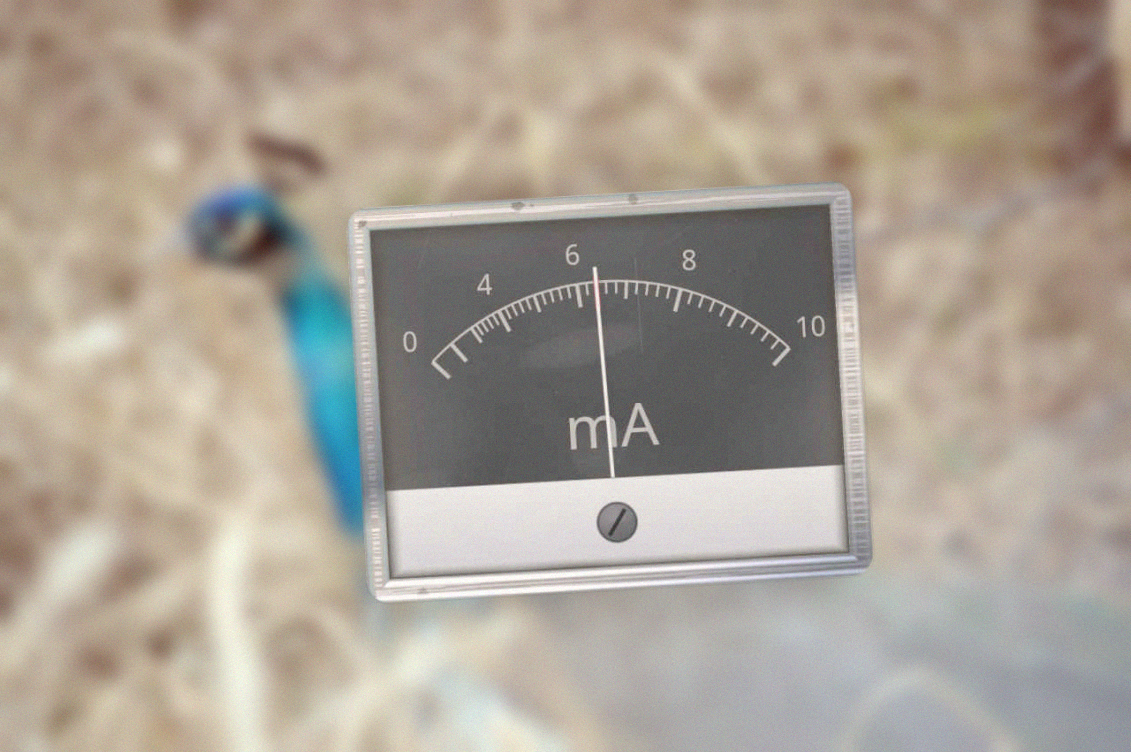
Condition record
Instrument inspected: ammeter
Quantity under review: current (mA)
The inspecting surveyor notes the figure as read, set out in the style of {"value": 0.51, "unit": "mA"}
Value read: {"value": 6.4, "unit": "mA"}
